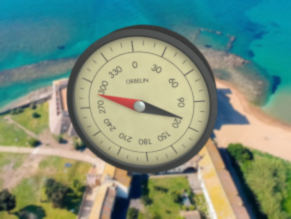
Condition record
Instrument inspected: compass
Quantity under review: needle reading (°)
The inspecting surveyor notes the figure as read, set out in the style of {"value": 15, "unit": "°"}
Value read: {"value": 290, "unit": "°"}
